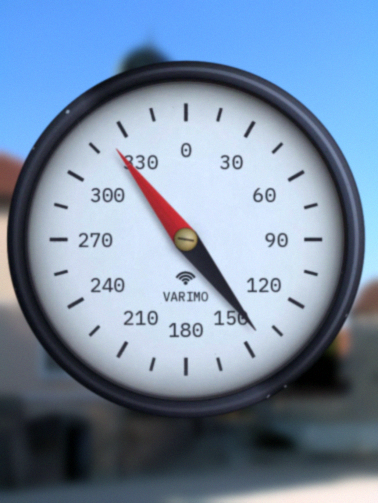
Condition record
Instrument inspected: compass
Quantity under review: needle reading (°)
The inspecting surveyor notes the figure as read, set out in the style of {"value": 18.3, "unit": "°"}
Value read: {"value": 322.5, "unit": "°"}
